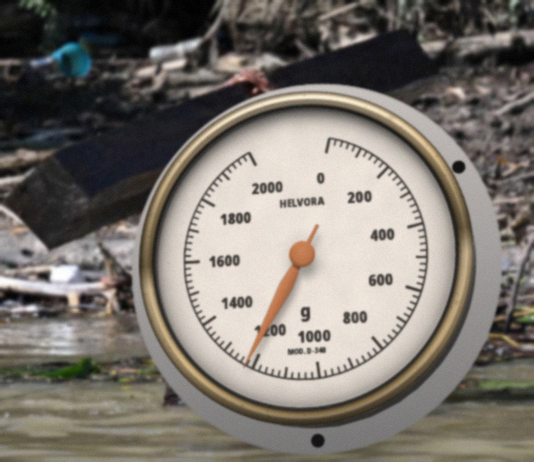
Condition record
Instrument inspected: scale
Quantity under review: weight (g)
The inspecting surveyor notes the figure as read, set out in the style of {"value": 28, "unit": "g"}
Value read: {"value": 1220, "unit": "g"}
